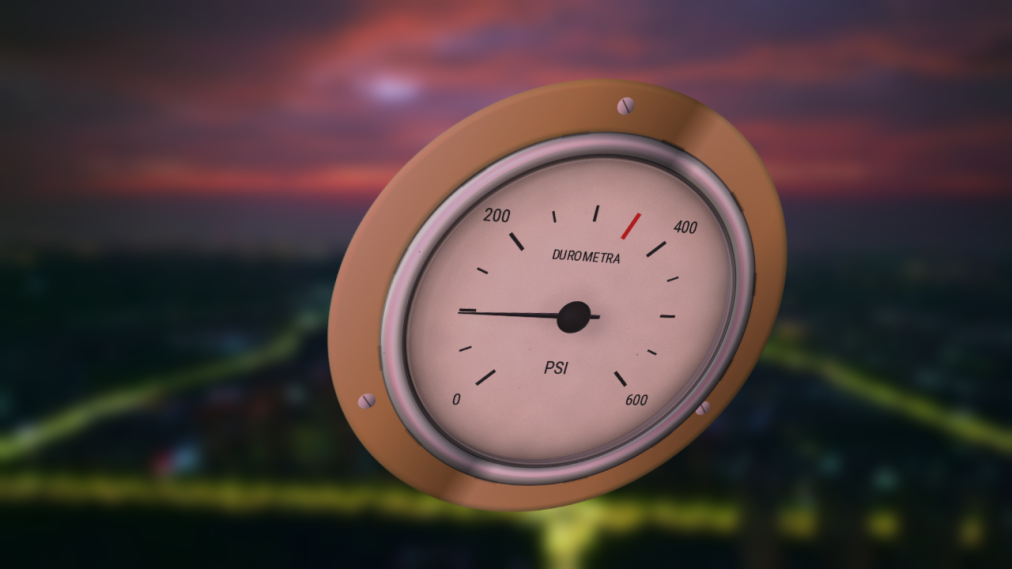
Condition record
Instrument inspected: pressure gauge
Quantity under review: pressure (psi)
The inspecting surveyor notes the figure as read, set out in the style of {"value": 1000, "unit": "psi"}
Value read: {"value": 100, "unit": "psi"}
